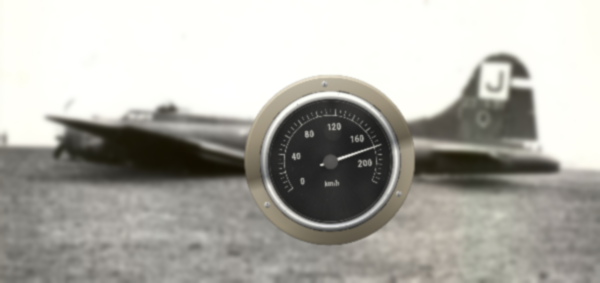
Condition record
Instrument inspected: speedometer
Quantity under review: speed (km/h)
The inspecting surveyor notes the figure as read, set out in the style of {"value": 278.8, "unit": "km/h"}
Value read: {"value": 180, "unit": "km/h"}
